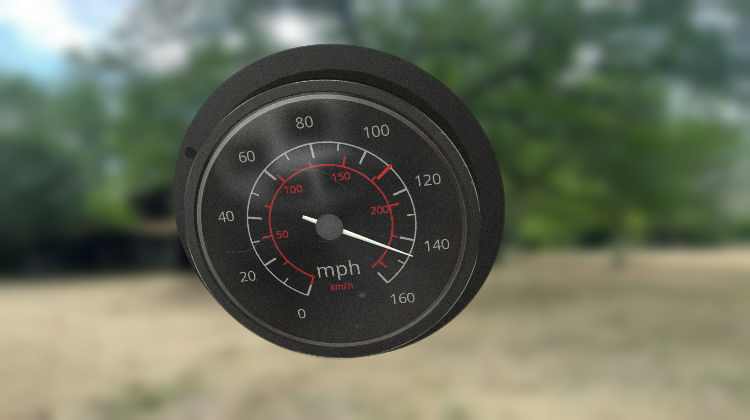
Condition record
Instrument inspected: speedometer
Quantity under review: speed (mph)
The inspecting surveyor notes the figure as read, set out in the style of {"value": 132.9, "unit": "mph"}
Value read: {"value": 145, "unit": "mph"}
